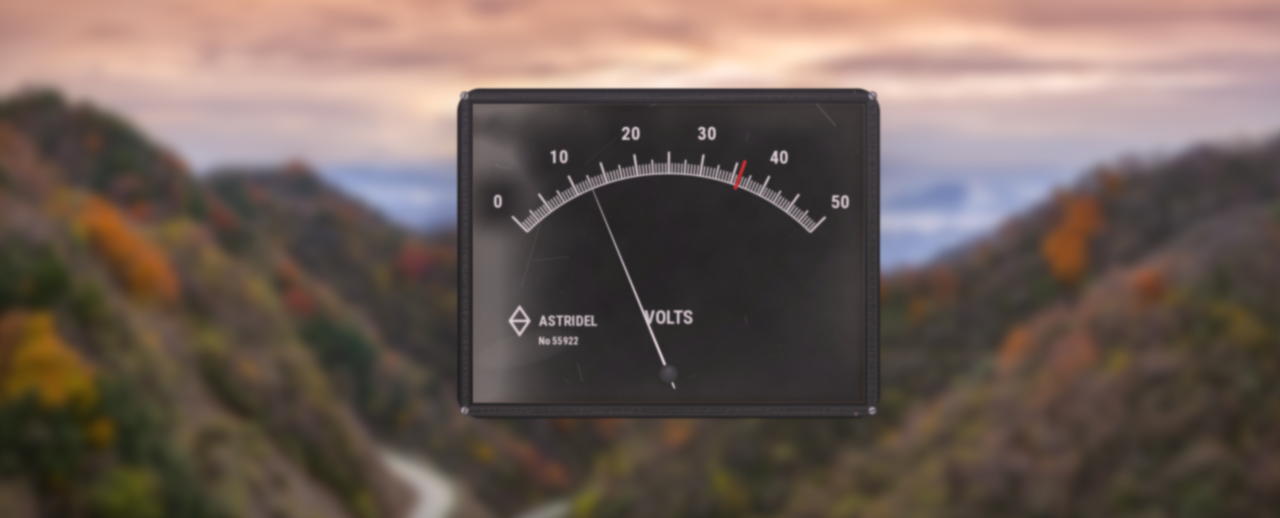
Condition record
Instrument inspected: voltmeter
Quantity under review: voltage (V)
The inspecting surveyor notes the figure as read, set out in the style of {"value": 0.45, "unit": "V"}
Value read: {"value": 12.5, "unit": "V"}
